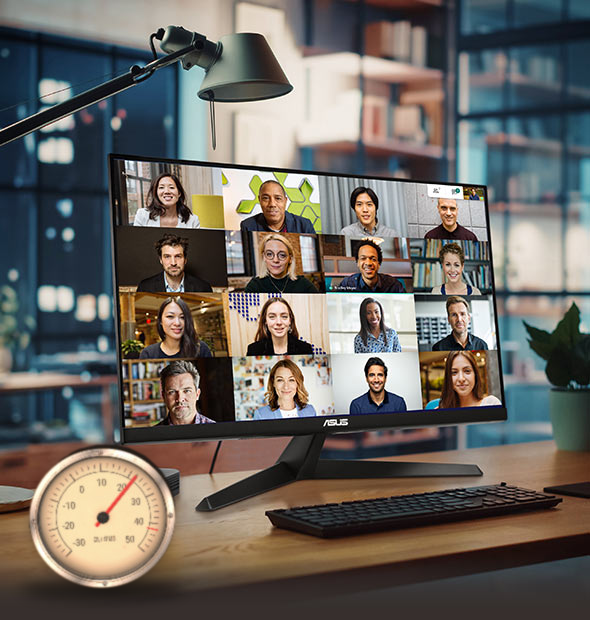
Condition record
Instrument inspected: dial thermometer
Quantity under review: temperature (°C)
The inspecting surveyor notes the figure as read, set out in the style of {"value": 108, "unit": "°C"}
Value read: {"value": 22, "unit": "°C"}
